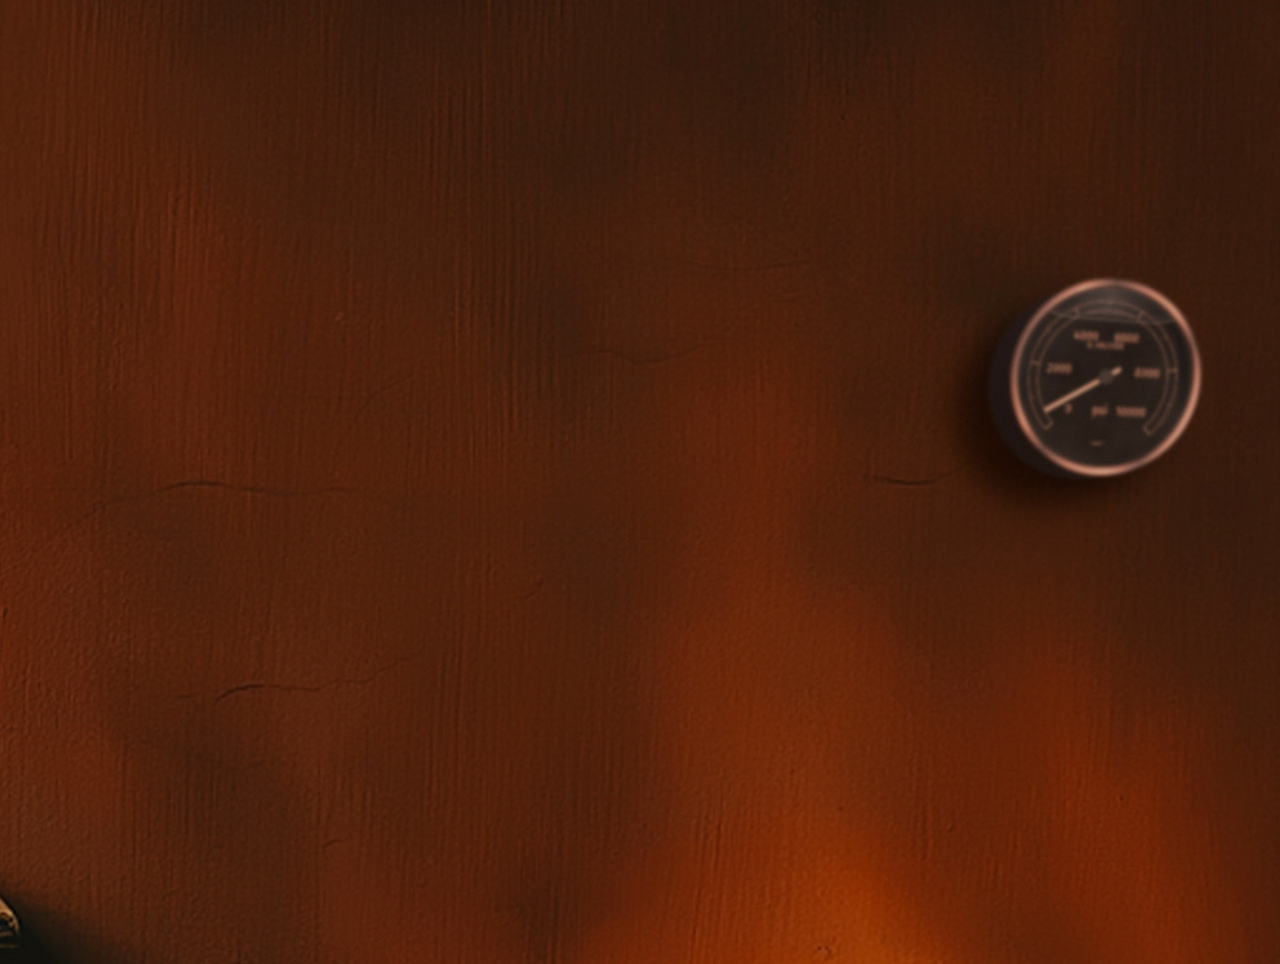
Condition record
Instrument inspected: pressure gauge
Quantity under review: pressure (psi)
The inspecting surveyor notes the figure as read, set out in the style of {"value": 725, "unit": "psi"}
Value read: {"value": 500, "unit": "psi"}
